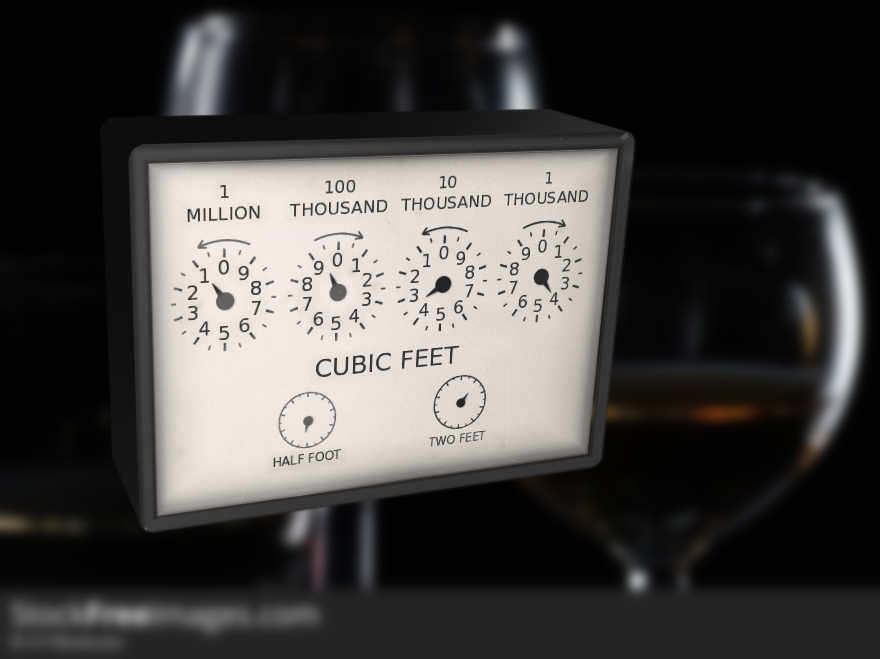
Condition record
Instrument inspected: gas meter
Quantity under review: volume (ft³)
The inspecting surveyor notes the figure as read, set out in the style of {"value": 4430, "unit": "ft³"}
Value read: {"value": 93400, "unit": "ft³"}
